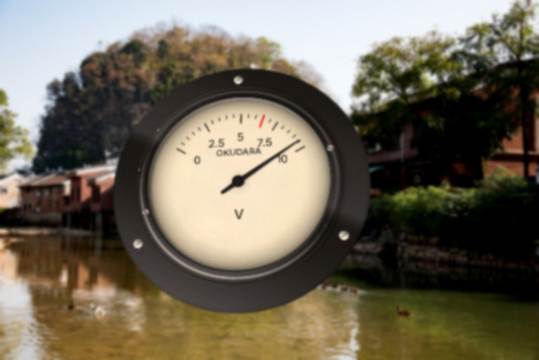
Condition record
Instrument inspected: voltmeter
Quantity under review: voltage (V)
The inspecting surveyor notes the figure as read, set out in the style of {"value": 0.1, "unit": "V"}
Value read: {"value": 9.5, "unit": "V"}
